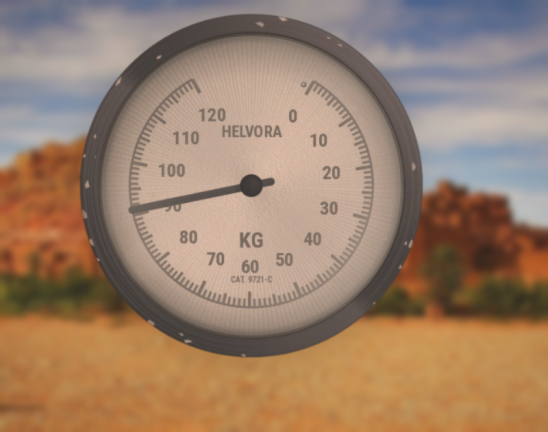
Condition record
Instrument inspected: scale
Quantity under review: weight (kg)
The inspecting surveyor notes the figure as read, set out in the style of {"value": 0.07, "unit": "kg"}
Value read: {"value": 91, "unit": "kg"}
